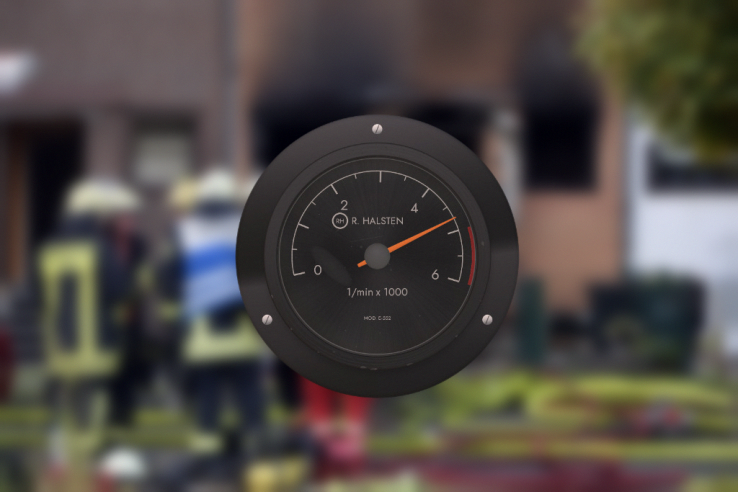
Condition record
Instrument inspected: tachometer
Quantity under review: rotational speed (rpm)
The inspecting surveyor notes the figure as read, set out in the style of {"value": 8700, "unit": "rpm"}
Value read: {"value": 4750, "unit": "rpm"}
